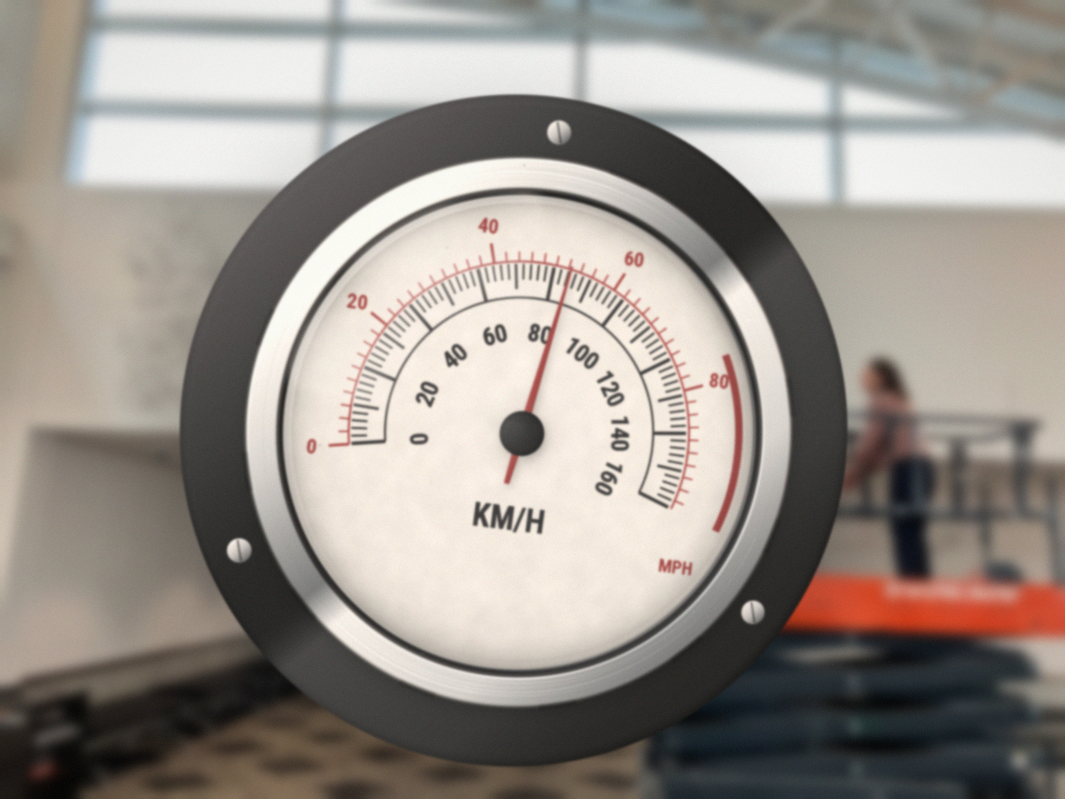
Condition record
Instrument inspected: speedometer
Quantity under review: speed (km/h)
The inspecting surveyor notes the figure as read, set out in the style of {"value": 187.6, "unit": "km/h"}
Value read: {"value": 84, "unit": "km/h"}
